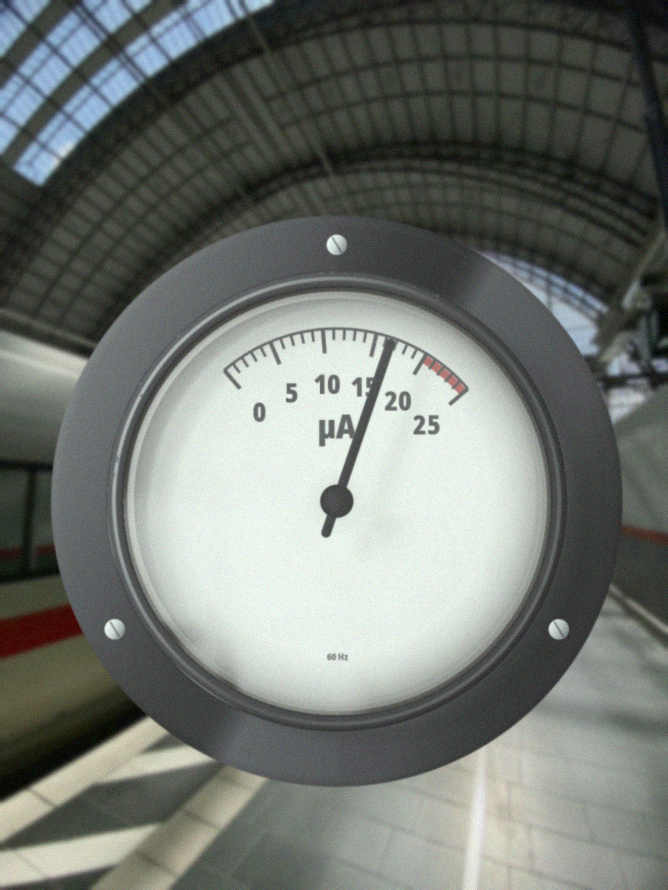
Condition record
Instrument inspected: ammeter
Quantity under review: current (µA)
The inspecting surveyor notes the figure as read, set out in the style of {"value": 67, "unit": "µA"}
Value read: {"value": 16.5, "unit": "µA"}
